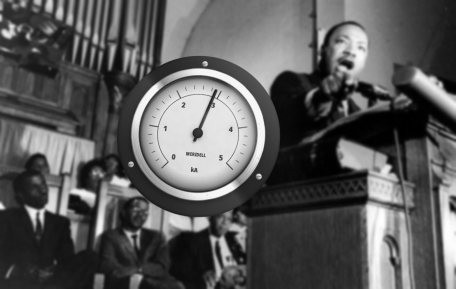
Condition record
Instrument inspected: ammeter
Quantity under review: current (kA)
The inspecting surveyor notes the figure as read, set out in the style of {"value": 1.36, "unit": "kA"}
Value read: {"value": 2.9, "unit": "kA"}
